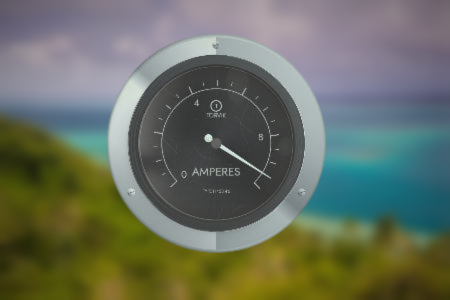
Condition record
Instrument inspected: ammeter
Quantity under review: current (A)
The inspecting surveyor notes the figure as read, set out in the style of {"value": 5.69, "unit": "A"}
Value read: {"value": 9.5, "unit": "A"}
